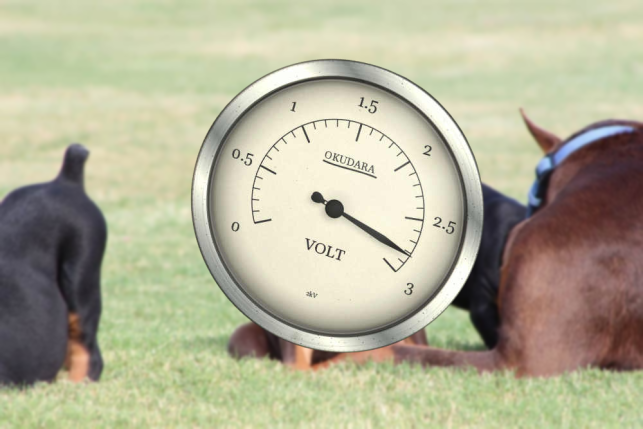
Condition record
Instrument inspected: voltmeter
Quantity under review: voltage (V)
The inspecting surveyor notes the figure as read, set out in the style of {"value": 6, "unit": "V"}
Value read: {"value": 2.8, "unit": "V"}
